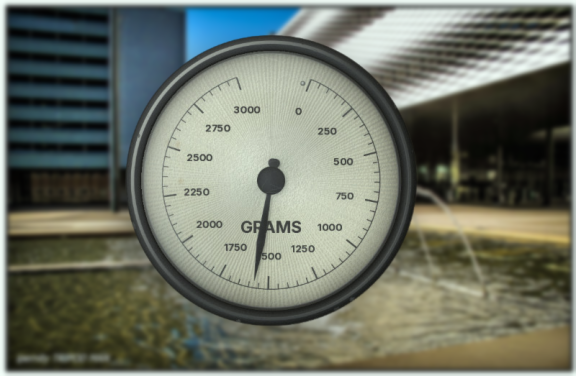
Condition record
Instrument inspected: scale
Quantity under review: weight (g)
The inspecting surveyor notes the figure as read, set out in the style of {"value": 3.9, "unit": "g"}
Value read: {"value": 1575, "unit": "g"}
